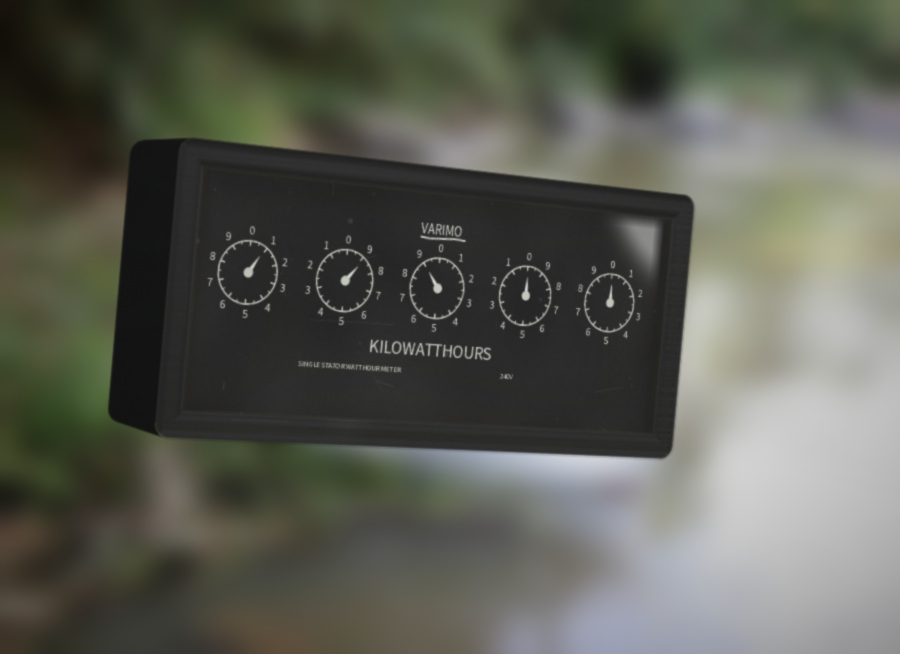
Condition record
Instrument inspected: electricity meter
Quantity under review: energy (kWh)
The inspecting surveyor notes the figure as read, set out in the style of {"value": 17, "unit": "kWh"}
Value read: {"value": 8900, "unit": "kWh"}
